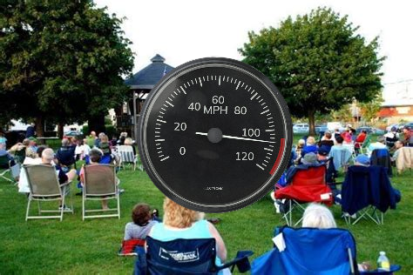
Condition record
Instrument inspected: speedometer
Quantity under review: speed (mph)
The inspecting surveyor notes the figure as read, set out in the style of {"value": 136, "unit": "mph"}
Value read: {"value": 106, "unit": "mph"}
